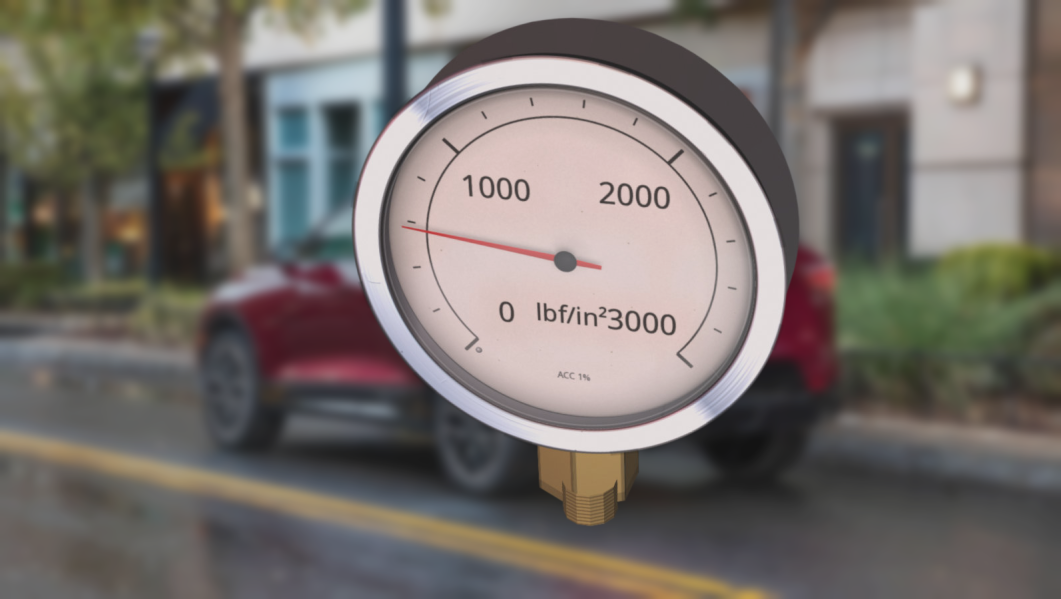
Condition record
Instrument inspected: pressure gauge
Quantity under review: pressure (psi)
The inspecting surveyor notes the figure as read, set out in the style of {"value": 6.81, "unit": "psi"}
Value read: {"value": 600, "unit": "psi"}
